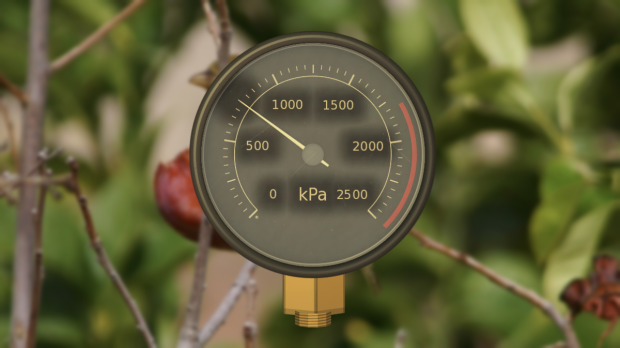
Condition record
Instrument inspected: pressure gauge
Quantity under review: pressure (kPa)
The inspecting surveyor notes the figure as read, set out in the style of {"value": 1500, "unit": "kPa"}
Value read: {"value": 750, "unit": "kPa"}
